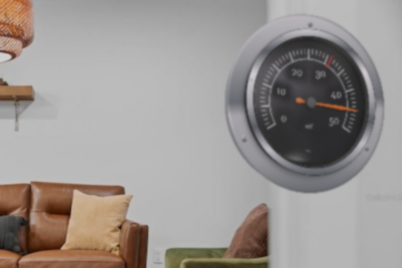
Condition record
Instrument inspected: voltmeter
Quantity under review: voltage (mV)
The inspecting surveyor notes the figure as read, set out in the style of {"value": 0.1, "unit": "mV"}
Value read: {"value": 45, "unit": "mV"}
